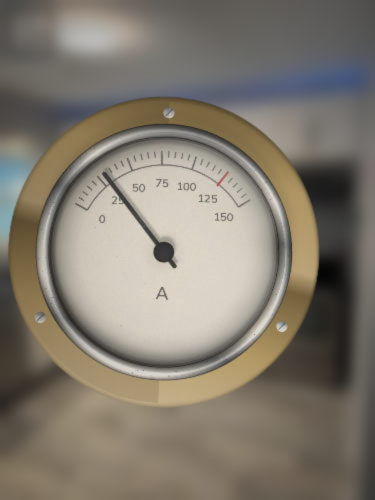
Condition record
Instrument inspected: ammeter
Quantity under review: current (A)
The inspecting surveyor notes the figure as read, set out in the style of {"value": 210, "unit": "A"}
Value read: {"value": 30, "unit": "A"}
